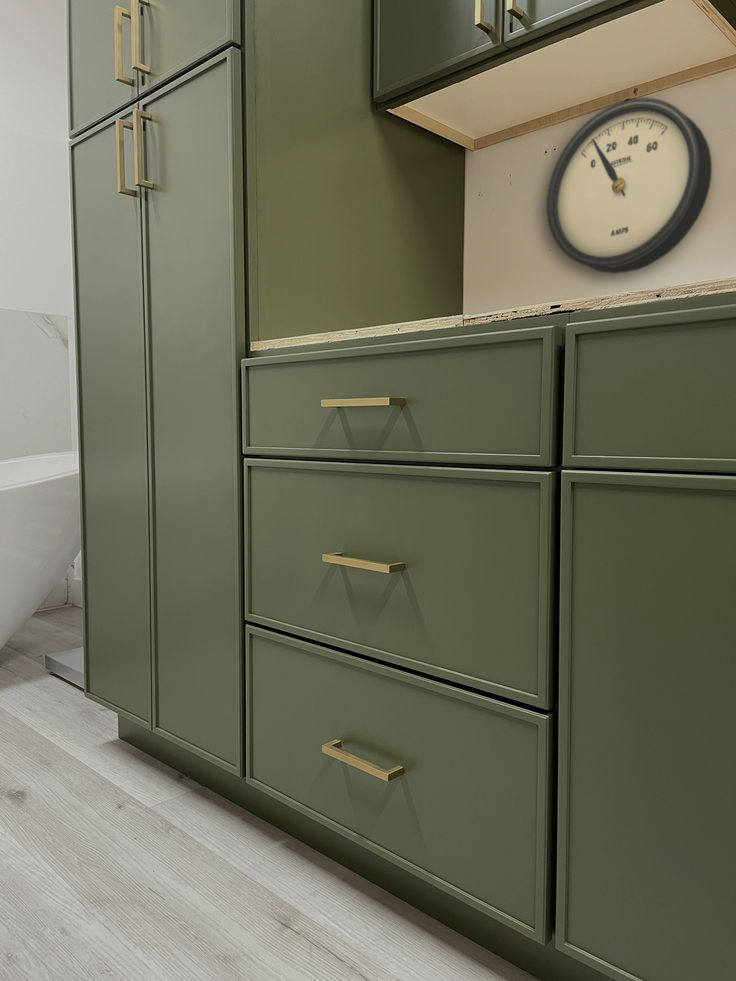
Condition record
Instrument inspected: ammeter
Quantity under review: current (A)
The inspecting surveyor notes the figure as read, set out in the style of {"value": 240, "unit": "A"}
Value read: {"value": 10, "unit": "A"}
